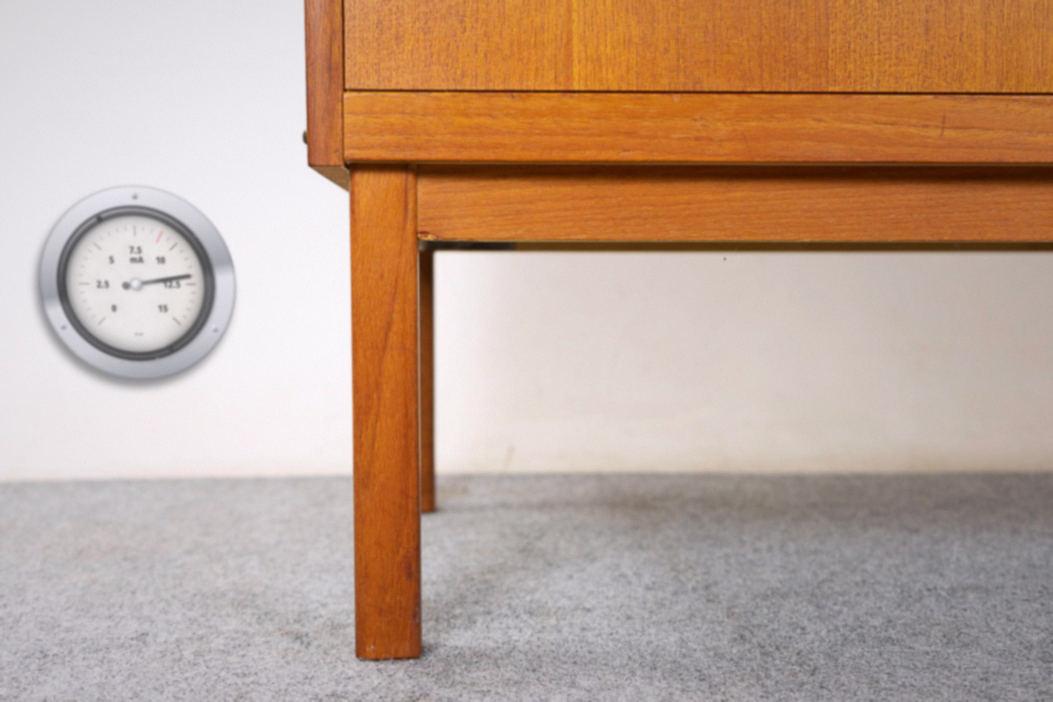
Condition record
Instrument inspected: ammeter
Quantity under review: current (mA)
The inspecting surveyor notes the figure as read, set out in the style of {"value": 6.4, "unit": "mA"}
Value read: {"value": 12, "unit": "mA"}
